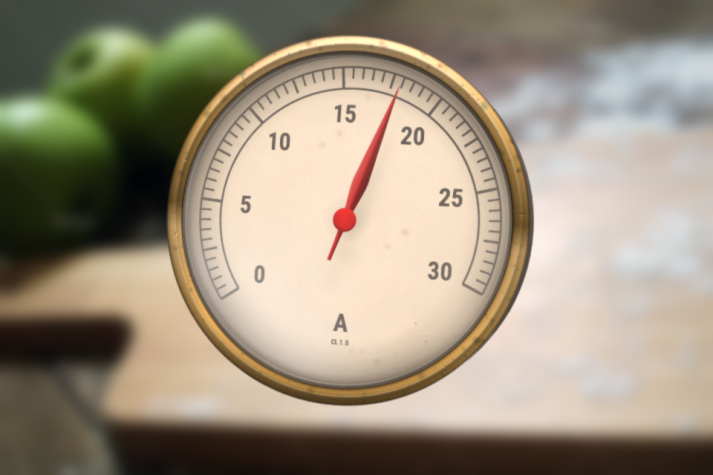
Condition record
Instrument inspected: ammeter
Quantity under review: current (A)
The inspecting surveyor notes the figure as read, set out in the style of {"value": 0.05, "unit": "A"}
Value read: {"value": 18, "unit": "A"}
